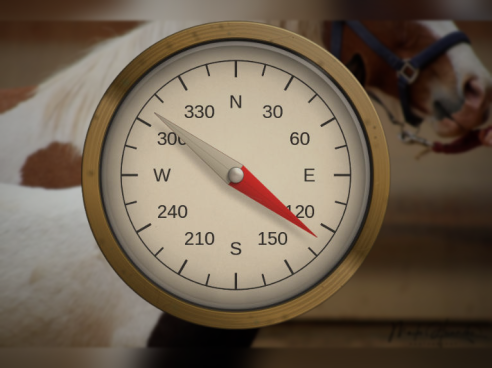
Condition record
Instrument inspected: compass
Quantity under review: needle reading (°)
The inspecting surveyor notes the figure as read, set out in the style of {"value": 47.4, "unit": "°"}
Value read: {"value": 127.5, "unit": "°"}
